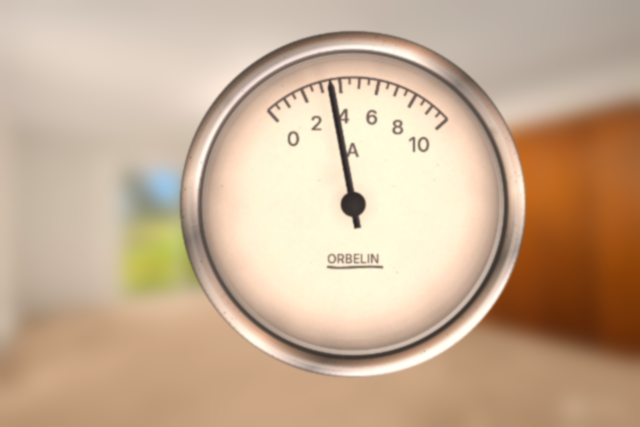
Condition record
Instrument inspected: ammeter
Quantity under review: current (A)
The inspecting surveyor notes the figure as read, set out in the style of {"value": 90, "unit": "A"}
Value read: {"value": 3.5, "unit": "A"}
